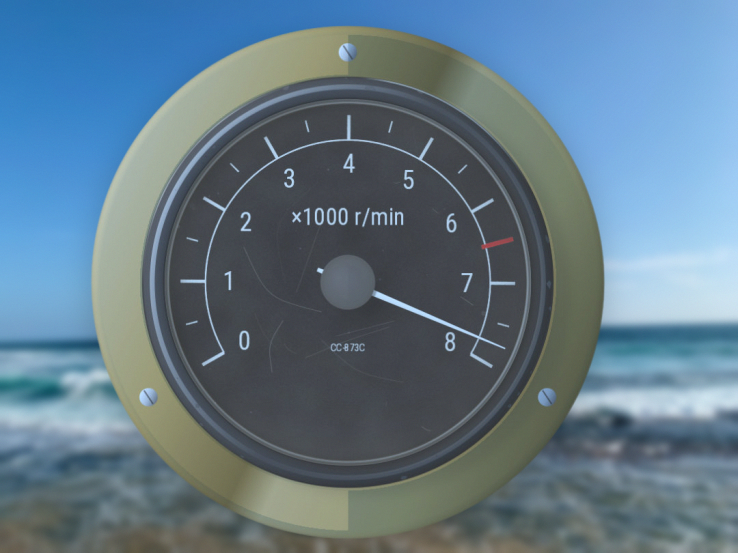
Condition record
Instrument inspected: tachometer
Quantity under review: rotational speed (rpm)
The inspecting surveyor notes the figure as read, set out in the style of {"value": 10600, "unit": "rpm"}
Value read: {"value": 7750, "unit": "rpm"}
